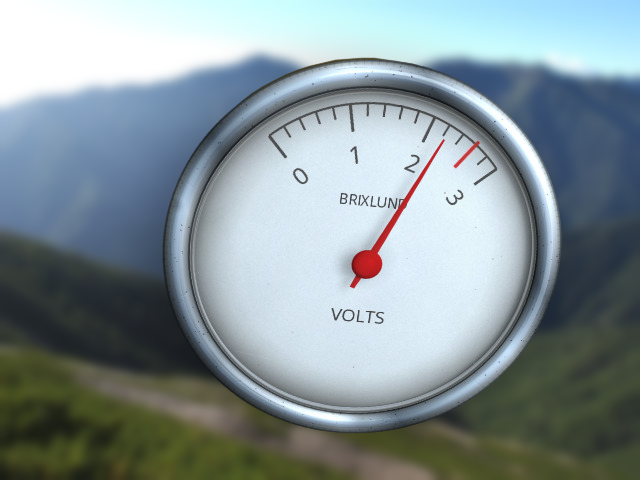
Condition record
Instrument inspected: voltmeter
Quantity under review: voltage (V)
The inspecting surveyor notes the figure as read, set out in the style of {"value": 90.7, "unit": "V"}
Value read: {"value": 2.2, "unit": "V"}
